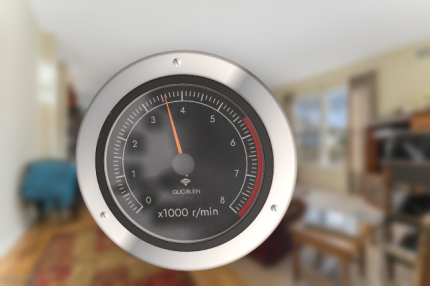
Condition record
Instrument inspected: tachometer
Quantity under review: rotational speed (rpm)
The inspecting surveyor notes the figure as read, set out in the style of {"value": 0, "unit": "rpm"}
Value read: {"value": 3600, "unit": "rpm"}
